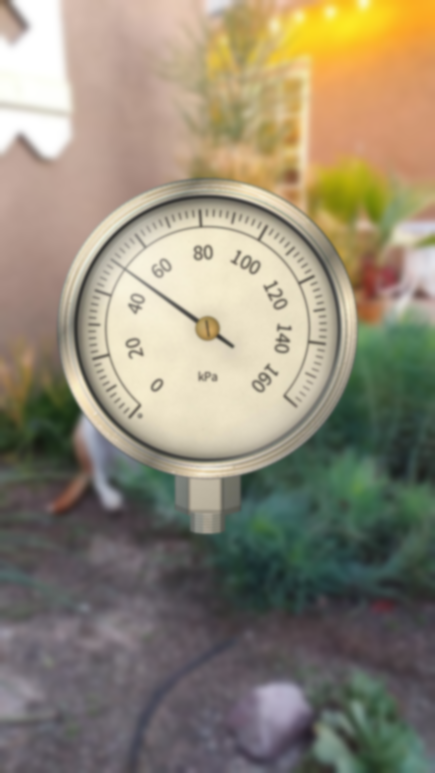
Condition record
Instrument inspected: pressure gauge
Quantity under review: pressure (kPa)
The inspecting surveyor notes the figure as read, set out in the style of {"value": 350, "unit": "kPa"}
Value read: {"value": 50, "unit": "kPa"}
